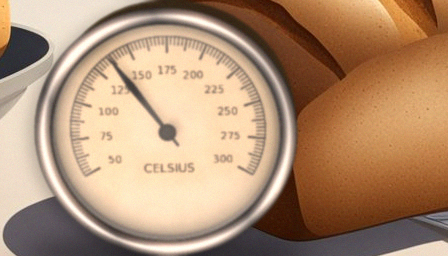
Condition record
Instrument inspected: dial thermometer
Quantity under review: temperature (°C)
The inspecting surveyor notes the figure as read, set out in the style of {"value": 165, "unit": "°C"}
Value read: {"value": 137.5, "unit": "°C"}
